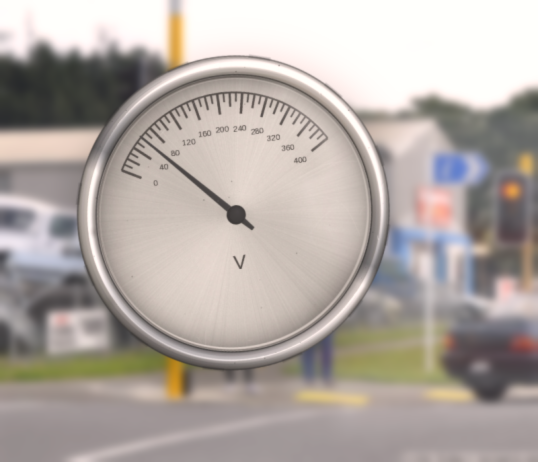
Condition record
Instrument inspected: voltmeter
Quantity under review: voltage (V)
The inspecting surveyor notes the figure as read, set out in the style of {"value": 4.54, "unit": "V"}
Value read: {"value": 60, "unit": "V"}
